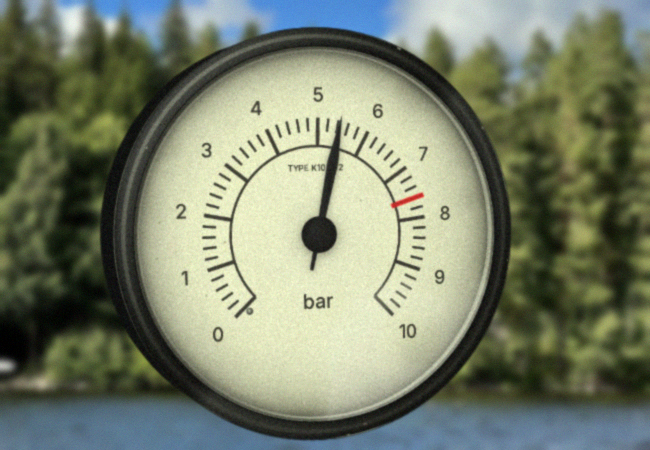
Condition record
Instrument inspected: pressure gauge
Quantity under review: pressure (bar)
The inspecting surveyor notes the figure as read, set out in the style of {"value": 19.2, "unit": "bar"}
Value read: {"value": 5.4, "unit": "bar"}
